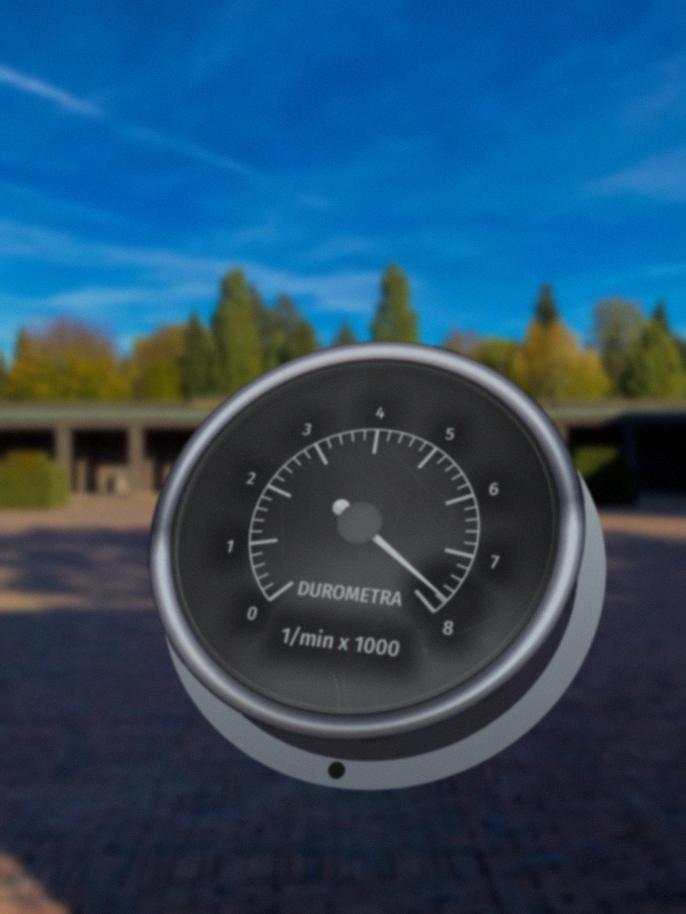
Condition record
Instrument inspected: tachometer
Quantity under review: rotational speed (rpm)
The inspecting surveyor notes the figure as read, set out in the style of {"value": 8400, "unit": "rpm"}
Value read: {"value": 7800, "unit": "rpm"}
